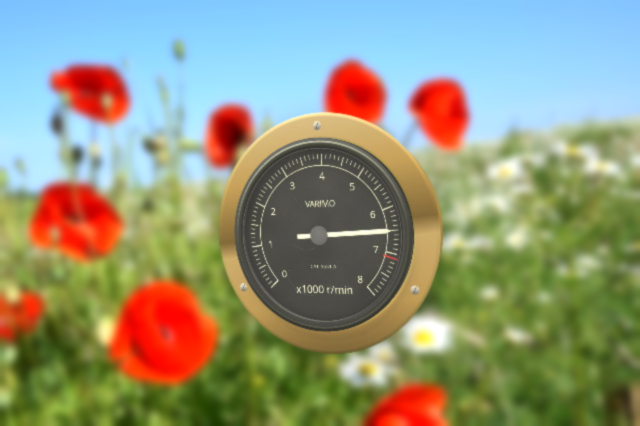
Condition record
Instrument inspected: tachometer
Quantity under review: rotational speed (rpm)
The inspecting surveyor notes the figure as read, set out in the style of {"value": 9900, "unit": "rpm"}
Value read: {"value": 6500, "unit": "rpm"}
